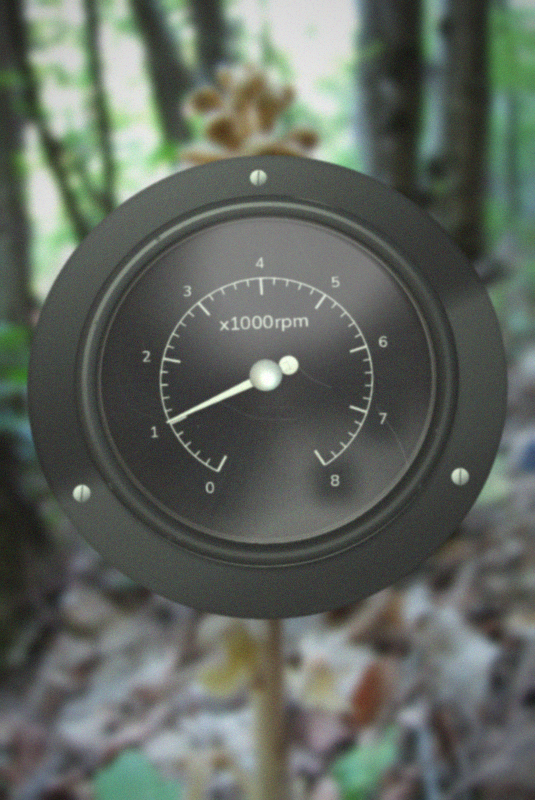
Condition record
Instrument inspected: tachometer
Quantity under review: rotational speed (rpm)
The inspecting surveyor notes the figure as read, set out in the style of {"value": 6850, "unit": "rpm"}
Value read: {"value": 1000, "unit": "rpm"}
